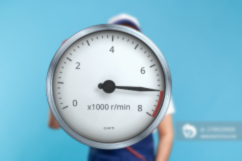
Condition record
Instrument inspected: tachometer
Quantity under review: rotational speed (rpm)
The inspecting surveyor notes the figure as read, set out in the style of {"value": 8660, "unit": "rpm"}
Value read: {"value": 7000, "unit": "rpm"}
